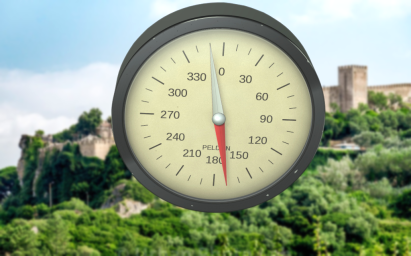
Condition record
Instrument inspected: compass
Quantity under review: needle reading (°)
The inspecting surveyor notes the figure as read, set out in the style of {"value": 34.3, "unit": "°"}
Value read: {"value": 170, "unit": "°"}
